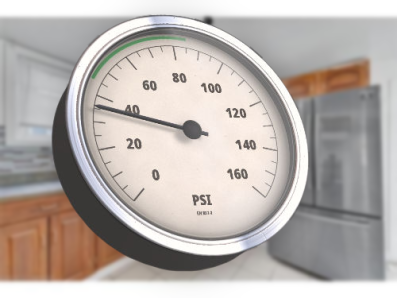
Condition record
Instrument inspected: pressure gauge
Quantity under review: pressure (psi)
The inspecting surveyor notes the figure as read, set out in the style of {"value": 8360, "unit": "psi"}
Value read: {"value": 35, "unit": "psi"}
